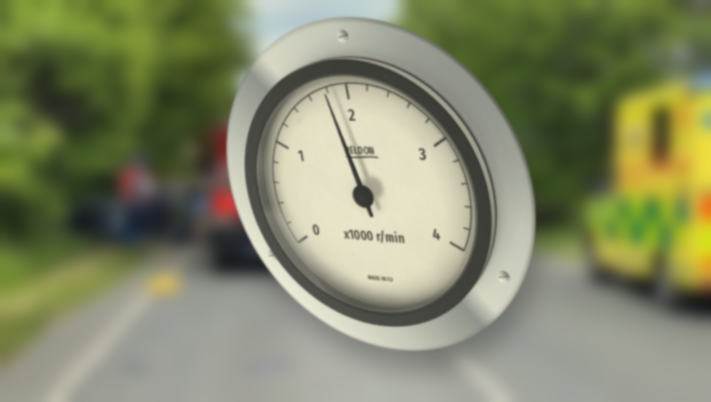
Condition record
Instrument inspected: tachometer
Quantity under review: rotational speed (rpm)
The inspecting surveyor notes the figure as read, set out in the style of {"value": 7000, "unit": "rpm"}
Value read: {"value": 1800, "unit": "rpm"}
